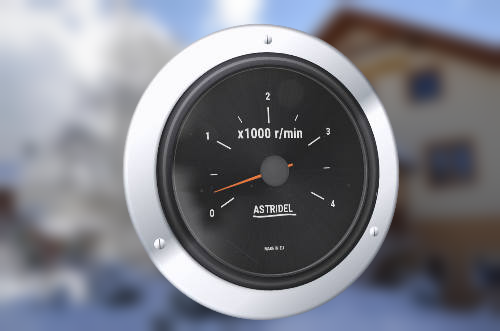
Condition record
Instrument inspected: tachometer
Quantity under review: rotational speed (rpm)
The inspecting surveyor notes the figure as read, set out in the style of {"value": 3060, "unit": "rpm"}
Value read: {"value": 250, "unit": "rpm"}
